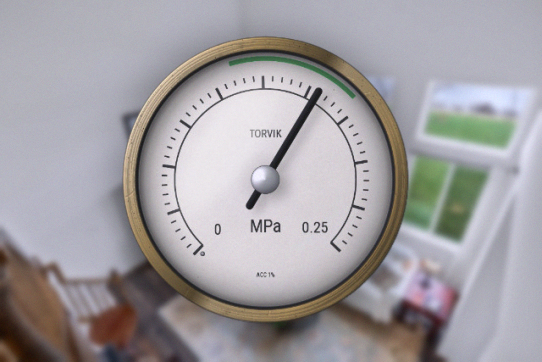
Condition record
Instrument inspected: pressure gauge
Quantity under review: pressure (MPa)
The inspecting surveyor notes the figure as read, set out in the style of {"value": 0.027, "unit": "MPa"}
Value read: {"value": 0.155, "unit": "MPa"}
